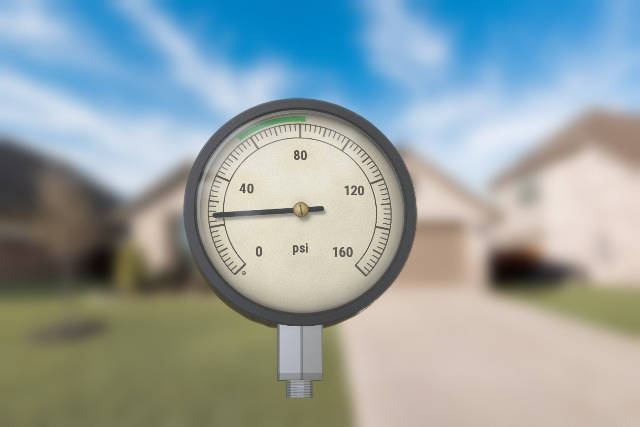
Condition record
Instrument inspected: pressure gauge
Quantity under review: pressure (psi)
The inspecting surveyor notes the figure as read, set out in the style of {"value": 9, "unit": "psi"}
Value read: {"value": 24, "unit": "psi"}
